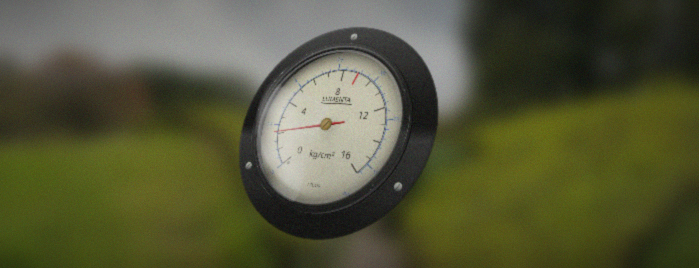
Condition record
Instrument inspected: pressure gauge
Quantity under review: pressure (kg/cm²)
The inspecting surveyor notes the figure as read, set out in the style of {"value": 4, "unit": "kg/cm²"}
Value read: {"value": 2, "unit": "kg/cm²"}
